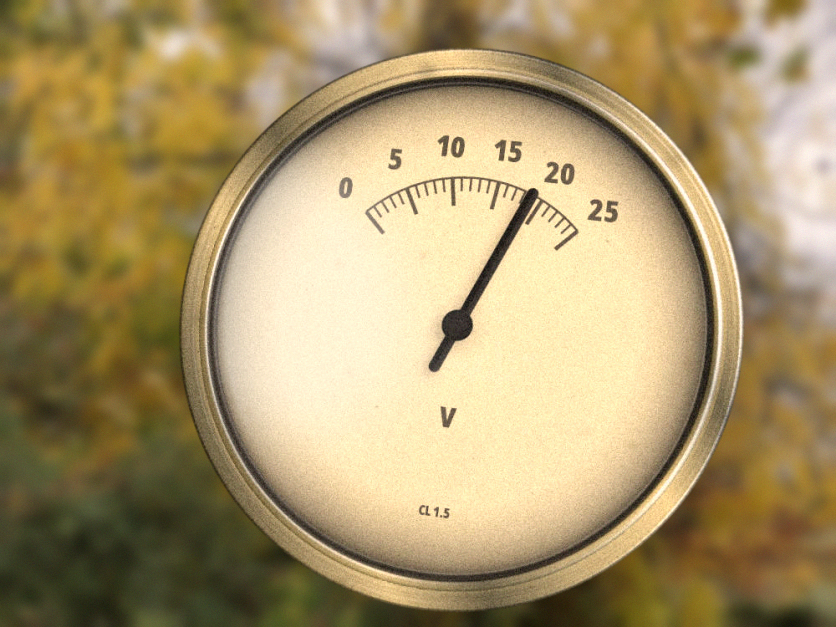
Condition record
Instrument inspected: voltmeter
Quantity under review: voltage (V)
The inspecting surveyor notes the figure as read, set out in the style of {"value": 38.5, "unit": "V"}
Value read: {"value": 19, "unit": "V"}
